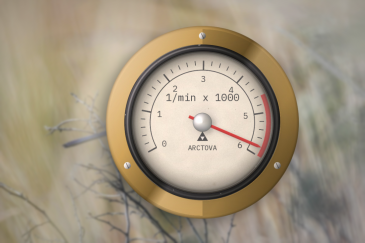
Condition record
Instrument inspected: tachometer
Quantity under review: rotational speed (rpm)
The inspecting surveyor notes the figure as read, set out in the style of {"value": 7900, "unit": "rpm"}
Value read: {"value": 5800, "unit": "rpm"}
